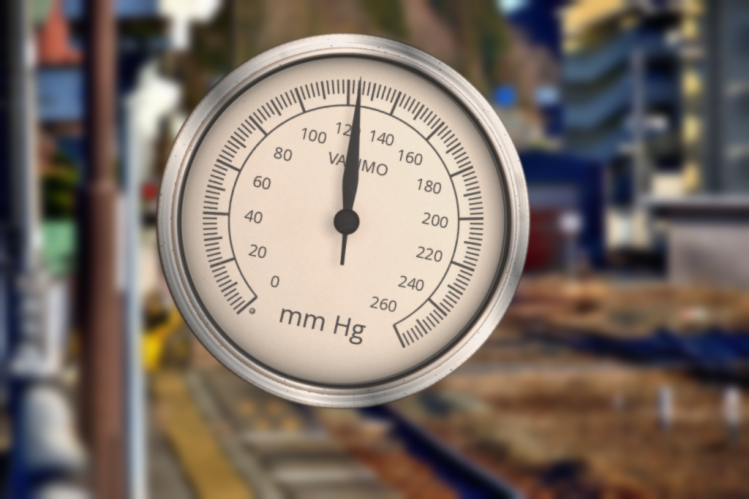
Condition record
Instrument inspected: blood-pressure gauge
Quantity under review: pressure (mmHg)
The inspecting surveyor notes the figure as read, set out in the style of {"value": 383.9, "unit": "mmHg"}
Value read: {"value": 124, "unit": "mmHg"}
